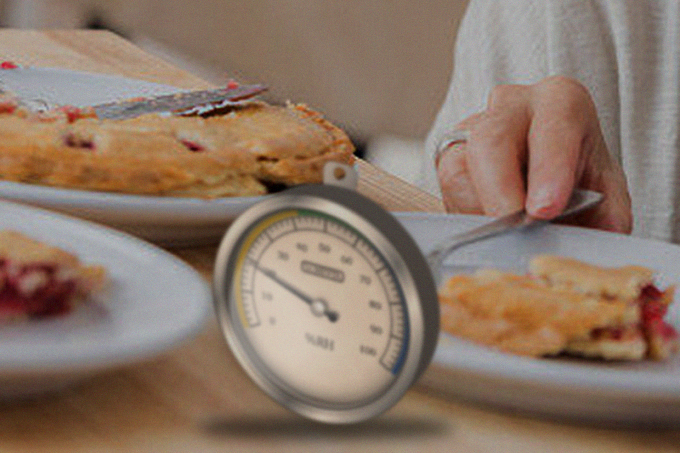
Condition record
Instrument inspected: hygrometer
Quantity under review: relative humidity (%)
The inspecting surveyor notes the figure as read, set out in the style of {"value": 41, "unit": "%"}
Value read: {"value": 20, "unit": "%"}
